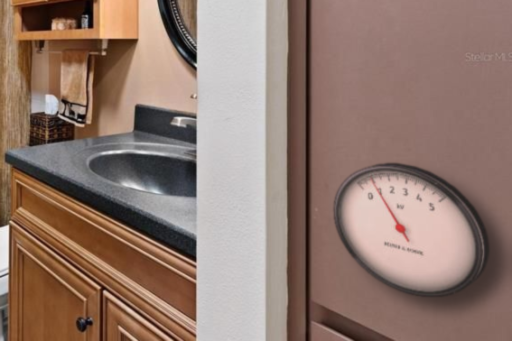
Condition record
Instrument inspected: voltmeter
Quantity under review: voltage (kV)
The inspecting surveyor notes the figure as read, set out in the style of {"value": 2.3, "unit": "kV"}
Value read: {"value": 1, "unit": "kV"}
